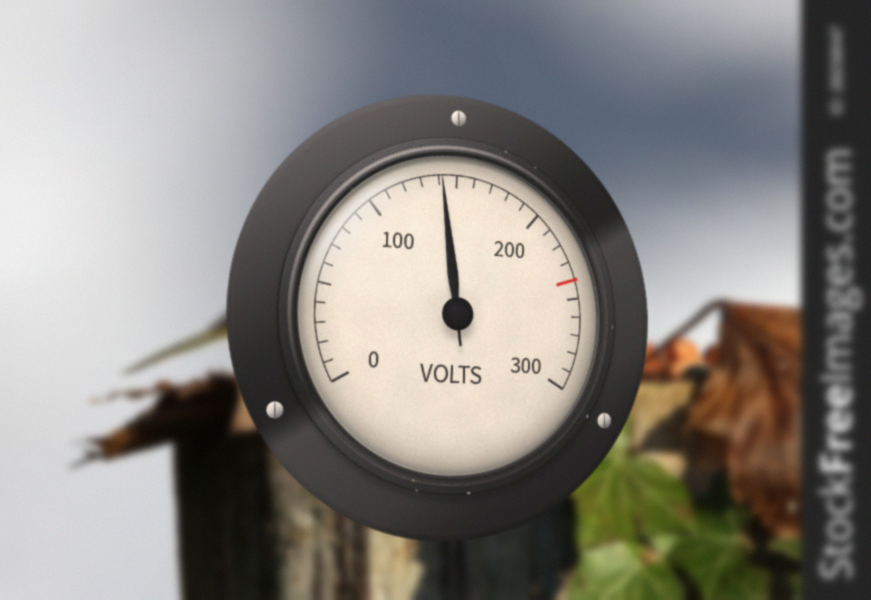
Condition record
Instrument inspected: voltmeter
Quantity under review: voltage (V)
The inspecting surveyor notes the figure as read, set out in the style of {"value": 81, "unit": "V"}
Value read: {"value": 140, "unit": "V"}
